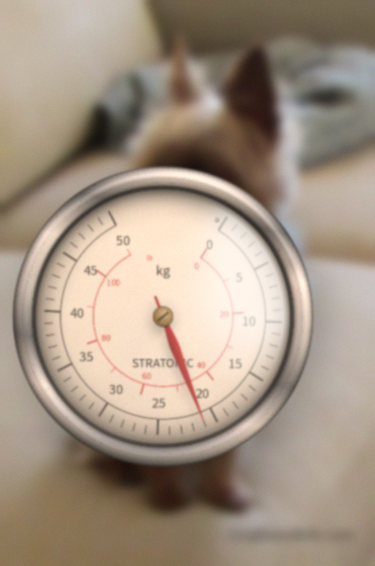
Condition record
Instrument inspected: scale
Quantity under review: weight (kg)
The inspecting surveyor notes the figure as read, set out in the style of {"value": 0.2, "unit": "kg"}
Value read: {"value": 21, "unit": "kg"}
